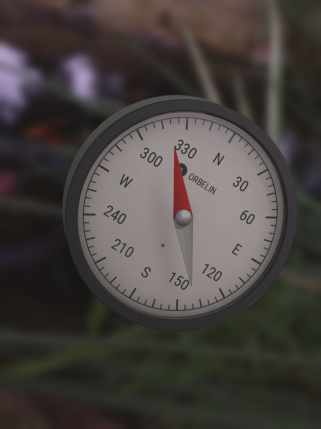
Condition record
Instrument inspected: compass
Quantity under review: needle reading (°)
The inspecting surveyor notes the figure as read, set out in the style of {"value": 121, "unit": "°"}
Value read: {"value": 320, "unit": "°"}
